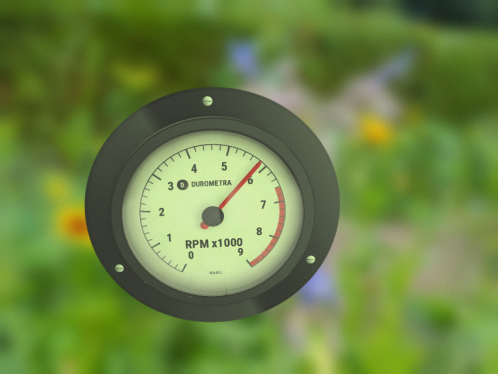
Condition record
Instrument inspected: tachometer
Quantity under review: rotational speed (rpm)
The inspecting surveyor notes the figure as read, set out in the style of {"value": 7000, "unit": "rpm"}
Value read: {"value": 5800, "unit": "rpm"}
